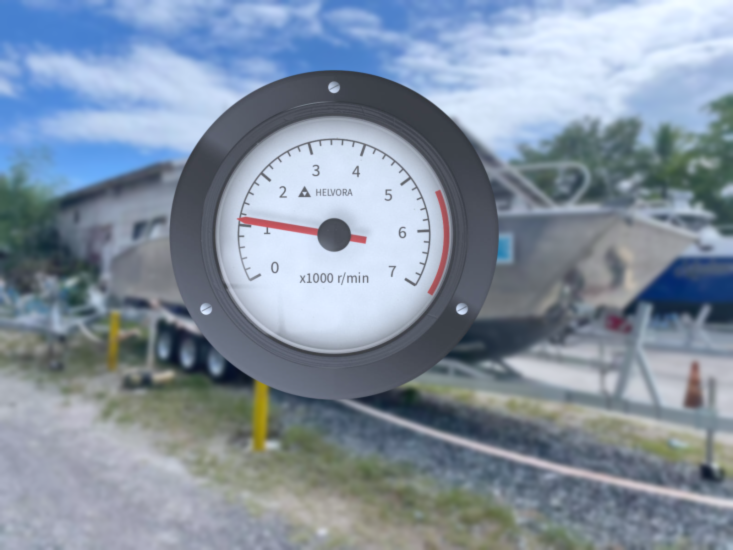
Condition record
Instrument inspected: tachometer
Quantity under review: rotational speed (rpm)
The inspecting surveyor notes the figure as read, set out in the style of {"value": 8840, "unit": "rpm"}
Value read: {"value": 1100, "unit": "rpm"}
